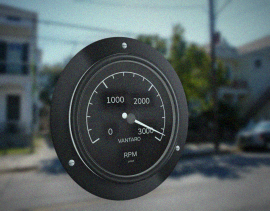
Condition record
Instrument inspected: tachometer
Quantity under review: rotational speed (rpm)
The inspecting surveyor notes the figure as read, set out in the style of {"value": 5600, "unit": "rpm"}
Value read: {"value": 2900, "unit": "rpm"}
